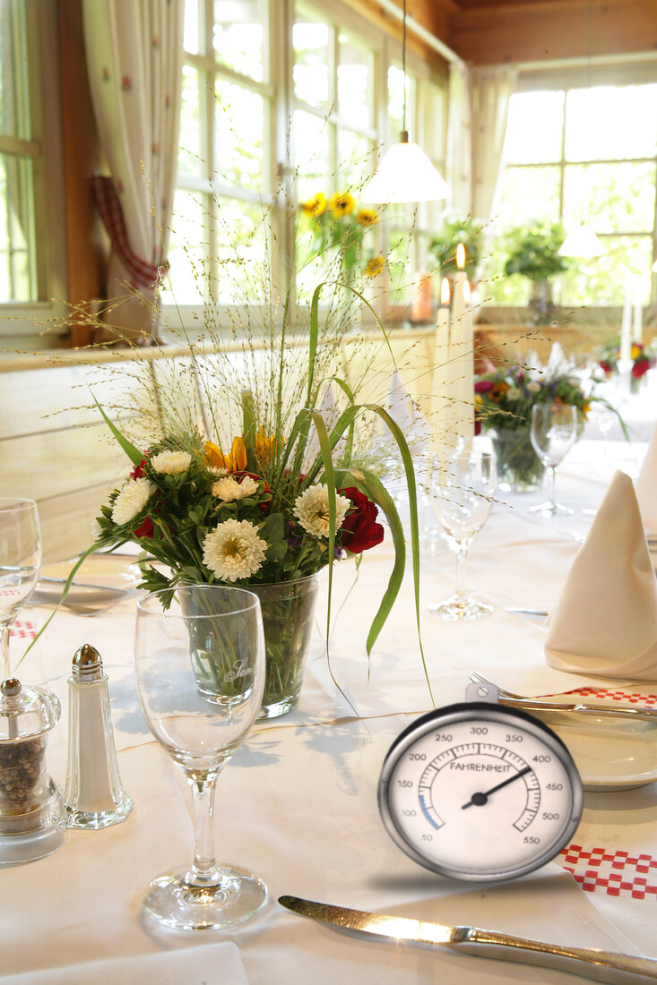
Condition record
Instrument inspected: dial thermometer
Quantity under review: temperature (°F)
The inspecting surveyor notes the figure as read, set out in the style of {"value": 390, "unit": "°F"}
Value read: {"value": 400, "unit": "°F"}
